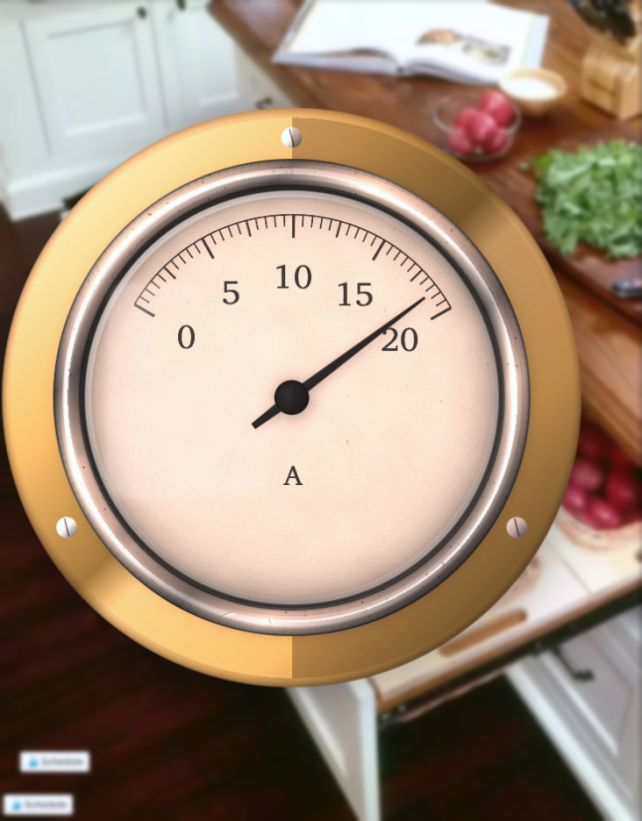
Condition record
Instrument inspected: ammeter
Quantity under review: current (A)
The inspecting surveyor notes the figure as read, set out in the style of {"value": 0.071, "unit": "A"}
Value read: {"value": 18.75, "unit": "A"}
